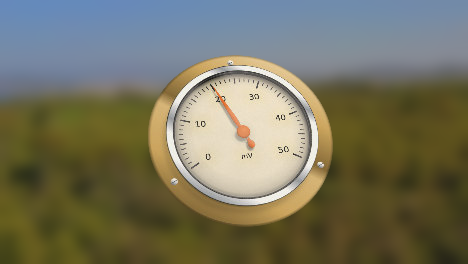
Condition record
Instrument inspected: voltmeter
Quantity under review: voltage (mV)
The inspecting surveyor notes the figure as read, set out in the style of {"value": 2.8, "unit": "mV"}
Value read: {"value": 20, "unit": "mV"}
